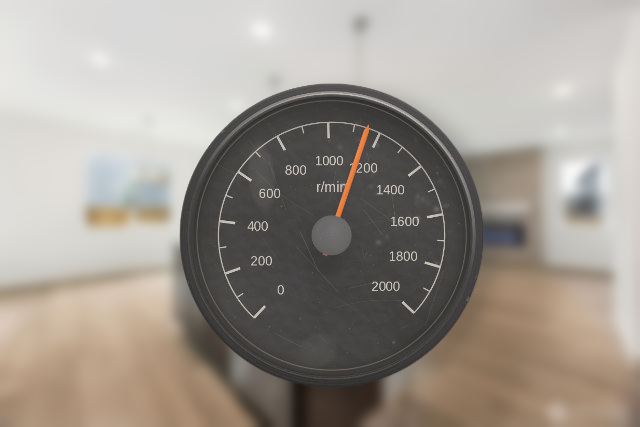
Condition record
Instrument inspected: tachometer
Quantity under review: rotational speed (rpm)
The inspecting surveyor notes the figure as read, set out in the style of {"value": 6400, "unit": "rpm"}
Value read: {"value": 1150, "unit": "rpm"}
